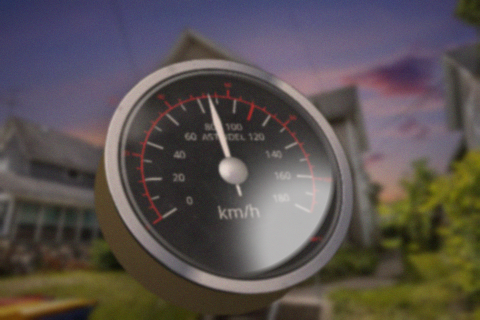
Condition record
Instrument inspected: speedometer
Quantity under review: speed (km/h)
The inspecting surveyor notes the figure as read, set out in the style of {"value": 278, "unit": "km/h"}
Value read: {"value": 85, "unit": "km/h"}
